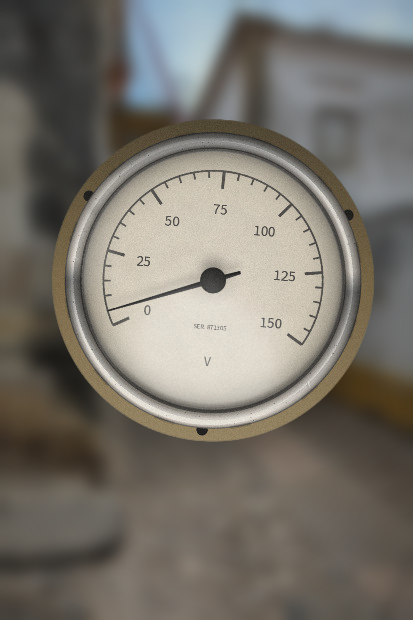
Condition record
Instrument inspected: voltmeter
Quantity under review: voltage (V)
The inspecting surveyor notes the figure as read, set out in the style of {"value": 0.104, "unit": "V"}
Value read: {"value": 5, "unit": "V"}
